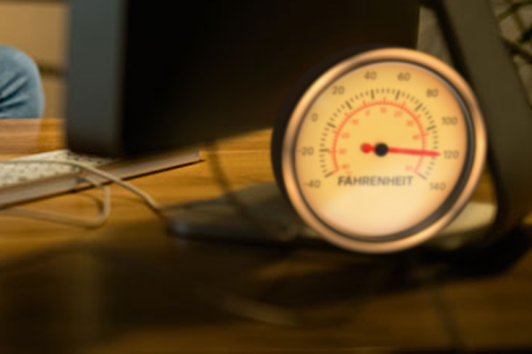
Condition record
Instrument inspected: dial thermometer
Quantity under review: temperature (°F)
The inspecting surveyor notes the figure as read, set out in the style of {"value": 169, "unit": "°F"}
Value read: {"value": 120, "unit": "°F"}
